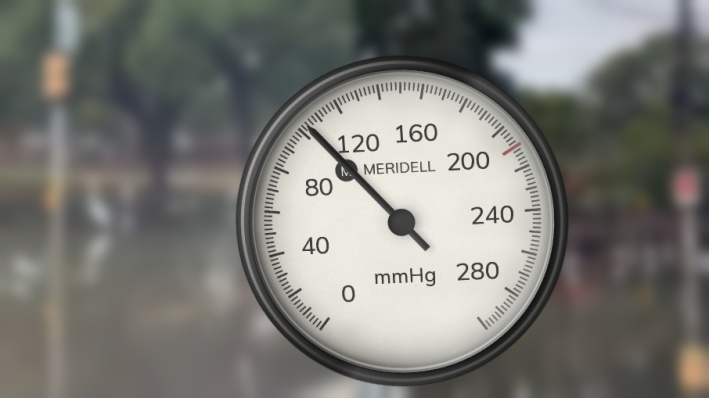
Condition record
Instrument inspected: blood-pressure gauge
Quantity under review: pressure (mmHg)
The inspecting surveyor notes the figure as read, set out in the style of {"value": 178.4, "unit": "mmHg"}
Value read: {"value": 104, "unit": "mmHg"}
